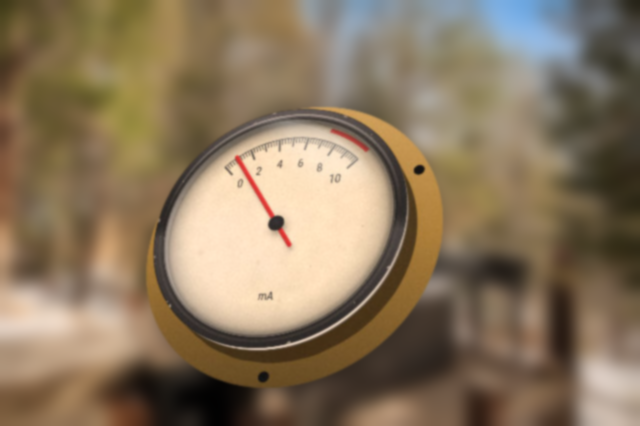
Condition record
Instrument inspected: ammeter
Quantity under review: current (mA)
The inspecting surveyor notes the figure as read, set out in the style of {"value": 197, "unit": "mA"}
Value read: {"value": 1, "unit": "mA"}
